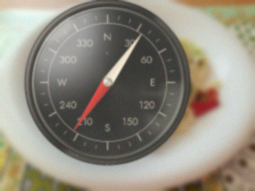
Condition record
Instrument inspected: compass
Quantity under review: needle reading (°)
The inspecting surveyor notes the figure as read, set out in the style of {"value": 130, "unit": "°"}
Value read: {"value": 215, "unit": "°"}
